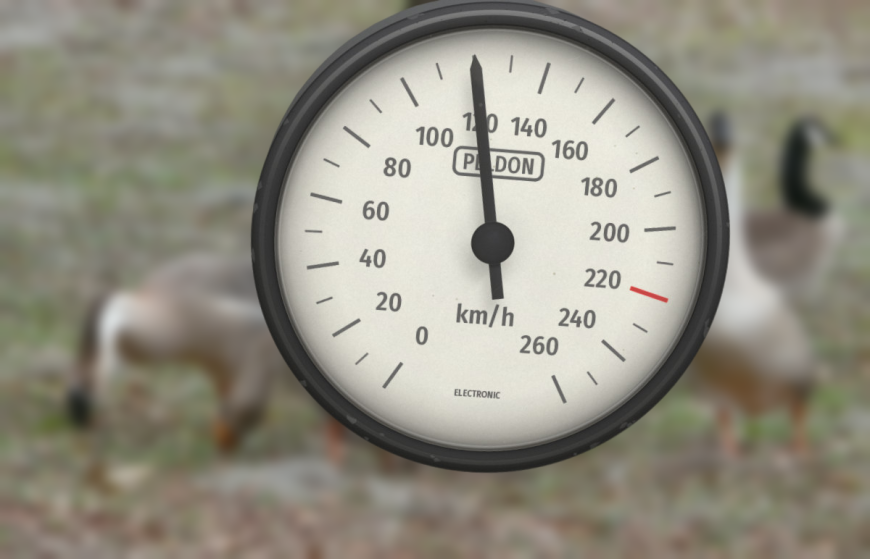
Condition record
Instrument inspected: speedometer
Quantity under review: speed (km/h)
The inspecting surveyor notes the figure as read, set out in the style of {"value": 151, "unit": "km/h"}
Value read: {"value": 120, "unit": "km/h"}
